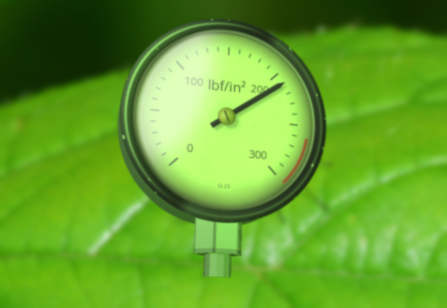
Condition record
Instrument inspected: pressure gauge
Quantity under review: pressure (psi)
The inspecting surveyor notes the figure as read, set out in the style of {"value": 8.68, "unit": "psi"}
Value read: {"value": 210, "unit": "psi"}
